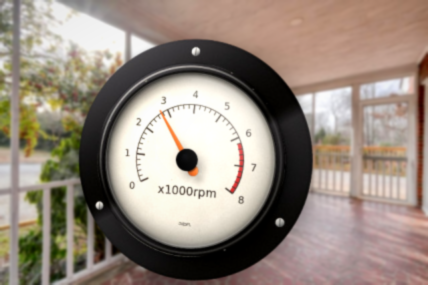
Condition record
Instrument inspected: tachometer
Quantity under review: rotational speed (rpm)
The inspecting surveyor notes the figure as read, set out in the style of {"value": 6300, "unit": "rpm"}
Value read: {"value": 2800, "unit": "rpm"}
